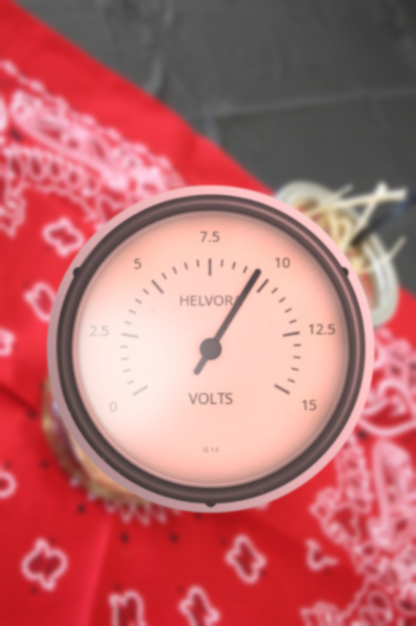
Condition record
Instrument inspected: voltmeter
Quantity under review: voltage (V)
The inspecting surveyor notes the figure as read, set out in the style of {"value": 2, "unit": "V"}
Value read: {"value": 9.5, "unit": "V"}
